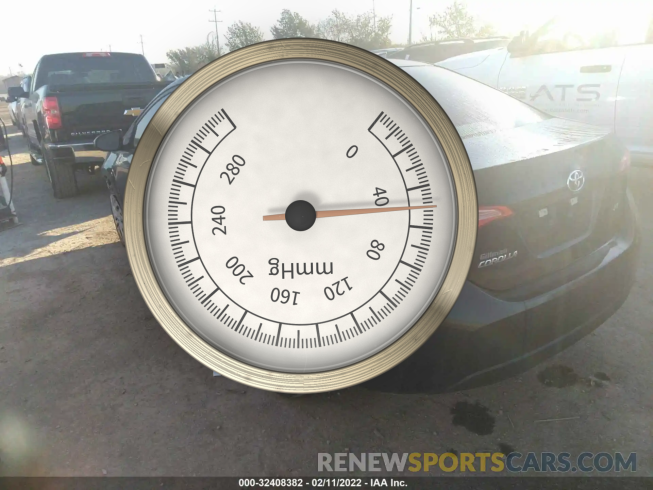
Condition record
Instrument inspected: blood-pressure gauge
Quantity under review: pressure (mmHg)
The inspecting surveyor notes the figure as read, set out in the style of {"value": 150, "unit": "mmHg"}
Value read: {"value": 50, "unit": "mmHg"}
